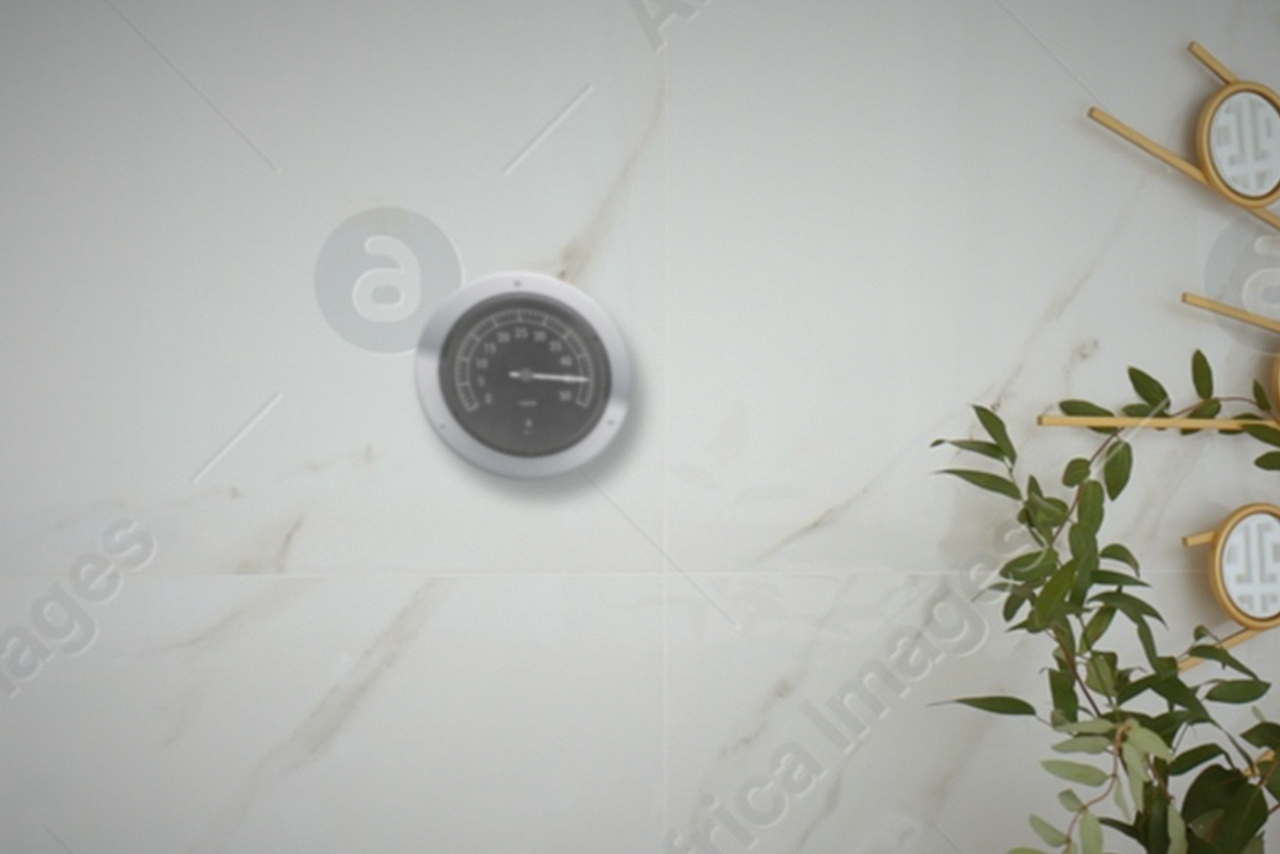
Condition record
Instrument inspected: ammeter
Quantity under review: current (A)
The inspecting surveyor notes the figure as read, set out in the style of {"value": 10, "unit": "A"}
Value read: {"value": 45, "unit": "A"}
